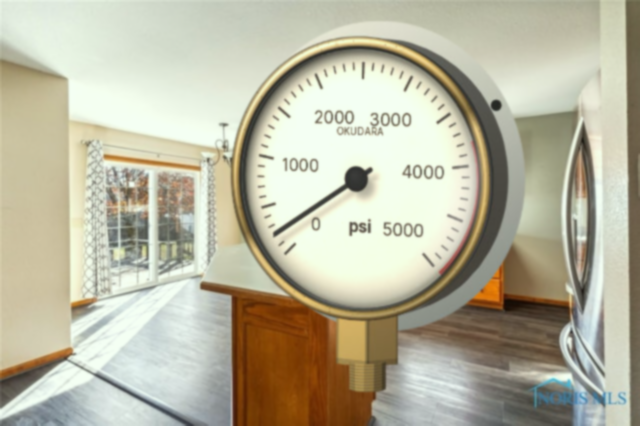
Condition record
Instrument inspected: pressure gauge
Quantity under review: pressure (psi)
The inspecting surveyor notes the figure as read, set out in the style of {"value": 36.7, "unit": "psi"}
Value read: {"value": 200, "unit": "psi"}
